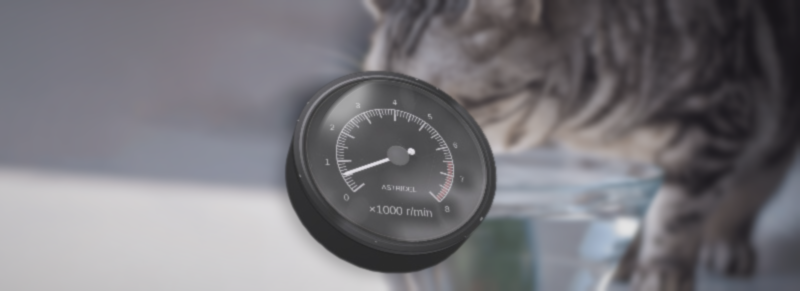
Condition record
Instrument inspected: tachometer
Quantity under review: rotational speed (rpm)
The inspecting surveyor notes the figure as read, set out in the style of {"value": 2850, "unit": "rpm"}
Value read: {"value": 500, "unit": "rpm"}
